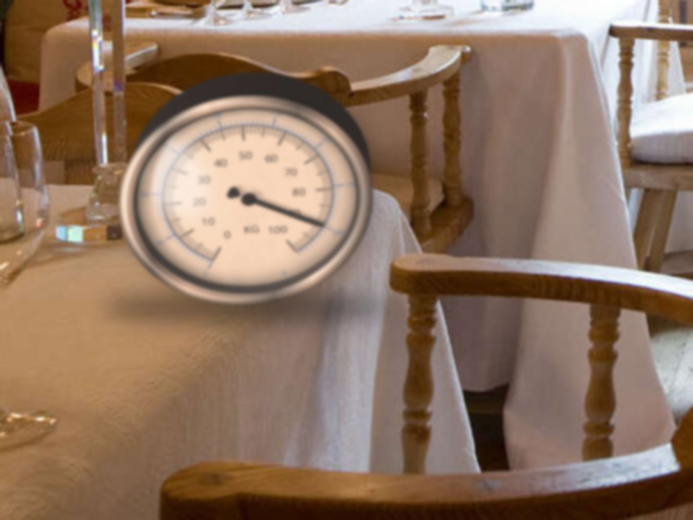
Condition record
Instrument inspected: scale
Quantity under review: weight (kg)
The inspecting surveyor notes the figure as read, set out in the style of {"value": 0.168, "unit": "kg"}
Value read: {"value": 90, "unit": "kg"}
